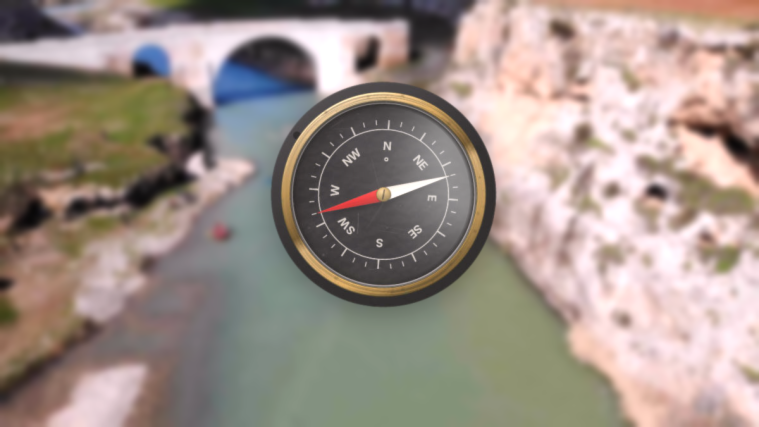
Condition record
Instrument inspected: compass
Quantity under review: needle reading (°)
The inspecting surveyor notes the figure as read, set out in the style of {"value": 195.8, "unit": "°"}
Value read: {"value": 250, "unit": "°"}
